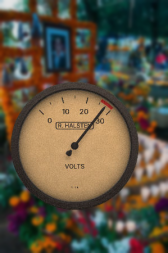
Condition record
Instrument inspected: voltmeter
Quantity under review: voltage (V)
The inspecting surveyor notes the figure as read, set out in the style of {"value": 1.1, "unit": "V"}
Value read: {"value": 27.5, "unit": "V"}
